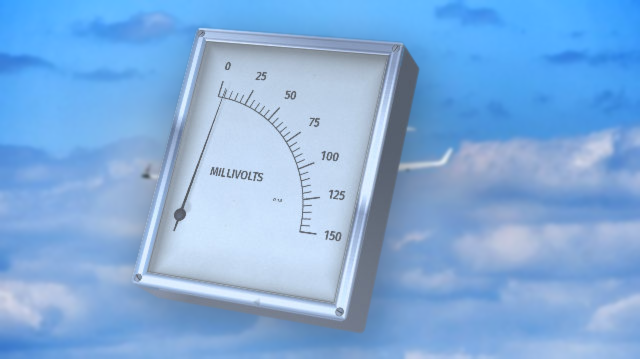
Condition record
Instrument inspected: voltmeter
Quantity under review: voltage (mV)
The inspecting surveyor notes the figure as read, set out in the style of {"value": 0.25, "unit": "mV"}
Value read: {"value": 5, "unit": "mV"}
